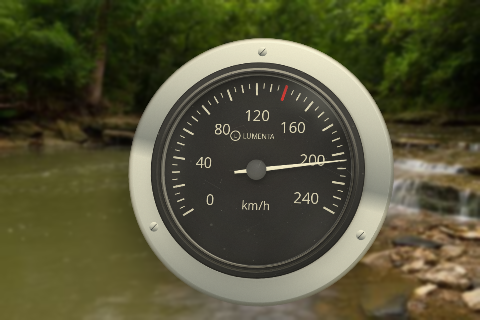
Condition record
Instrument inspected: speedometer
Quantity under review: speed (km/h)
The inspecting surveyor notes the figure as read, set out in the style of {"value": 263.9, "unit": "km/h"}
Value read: {"value": 205, "unit": "km/h"}
